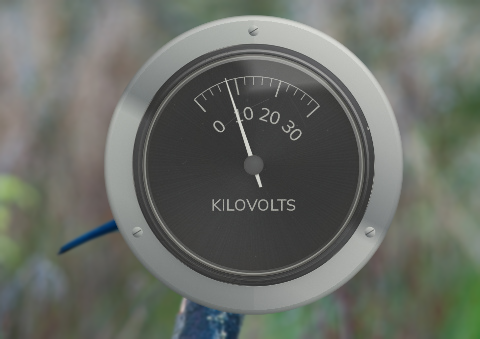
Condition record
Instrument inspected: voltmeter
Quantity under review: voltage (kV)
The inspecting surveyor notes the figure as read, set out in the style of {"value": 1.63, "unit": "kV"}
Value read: {"value": 8, "unit": "kV"}
